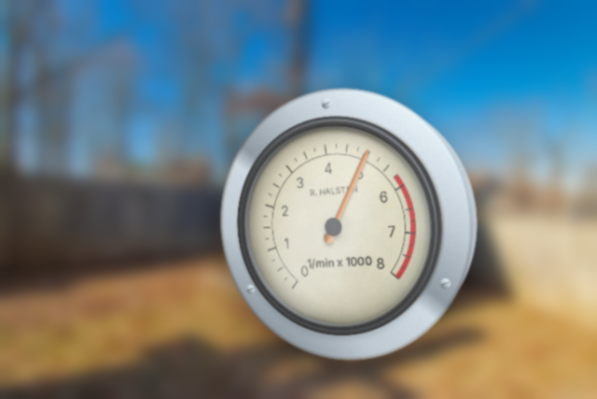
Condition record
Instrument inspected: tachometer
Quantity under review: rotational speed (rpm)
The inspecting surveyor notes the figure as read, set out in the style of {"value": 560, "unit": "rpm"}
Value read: {"value": 5000, "unit": "rpm"}
